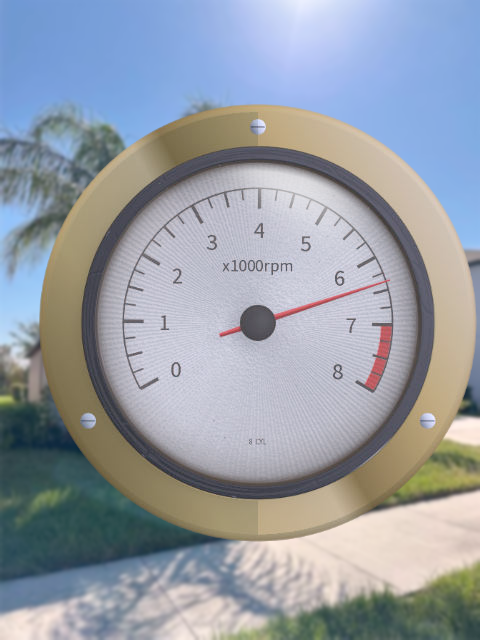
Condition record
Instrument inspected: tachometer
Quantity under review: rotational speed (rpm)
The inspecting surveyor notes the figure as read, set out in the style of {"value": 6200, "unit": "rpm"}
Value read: {"value": 6375, "unit": "rpm"}
